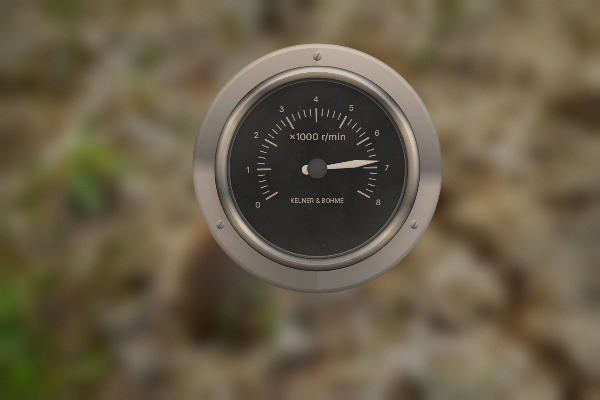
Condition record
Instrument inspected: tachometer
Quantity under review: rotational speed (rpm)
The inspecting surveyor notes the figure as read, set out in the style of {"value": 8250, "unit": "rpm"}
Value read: {"value": 6800, "unit": "rpm"}
